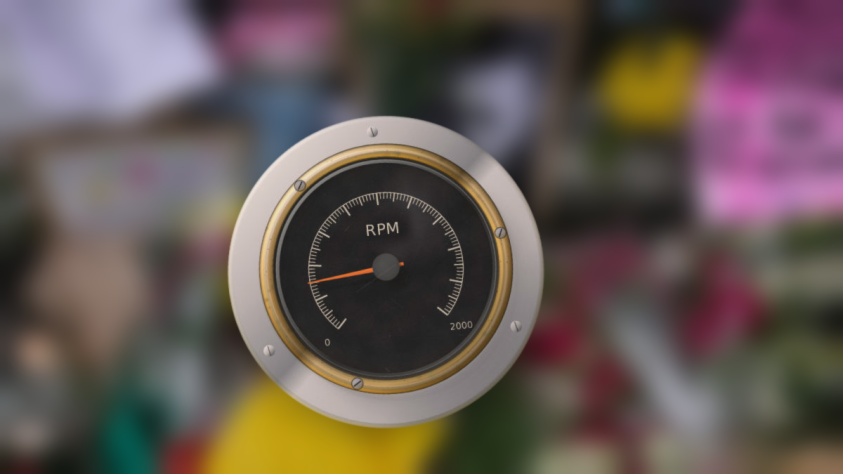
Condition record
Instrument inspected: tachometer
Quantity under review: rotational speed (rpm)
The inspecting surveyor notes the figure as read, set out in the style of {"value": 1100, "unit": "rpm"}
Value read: {"value": 300, "unit": "rpm"}
